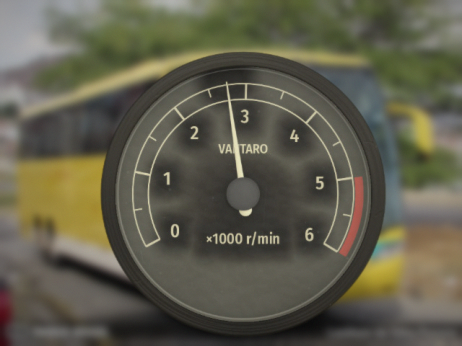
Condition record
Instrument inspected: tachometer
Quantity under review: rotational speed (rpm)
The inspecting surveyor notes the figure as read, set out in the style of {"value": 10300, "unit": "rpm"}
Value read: {"value": 2750, "unit": "rpm"}
